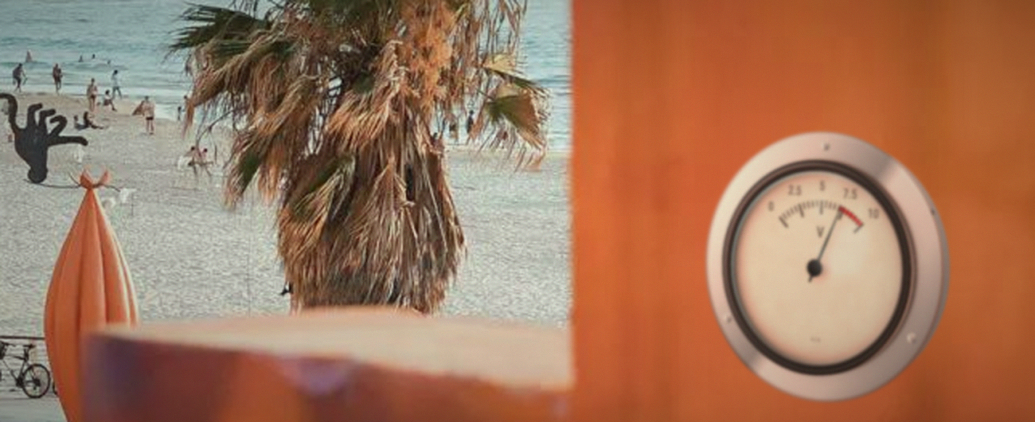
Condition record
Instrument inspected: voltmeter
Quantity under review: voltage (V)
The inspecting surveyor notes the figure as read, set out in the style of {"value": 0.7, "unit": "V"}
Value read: {"value": 7.5, "unit": "V"}
